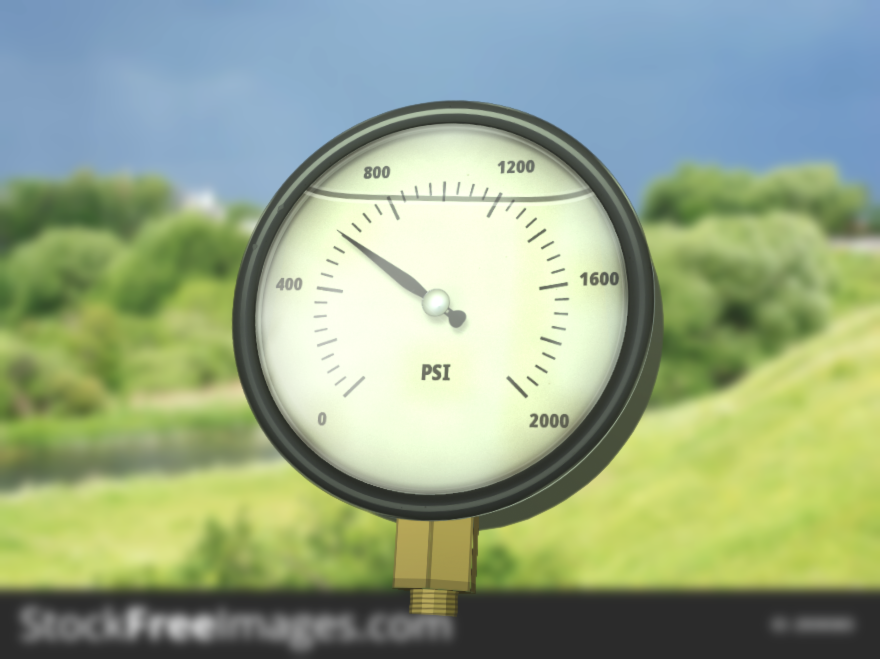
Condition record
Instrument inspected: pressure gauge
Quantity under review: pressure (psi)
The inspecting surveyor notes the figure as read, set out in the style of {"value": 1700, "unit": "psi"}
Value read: {"value": 600, "unit": "psi"}
